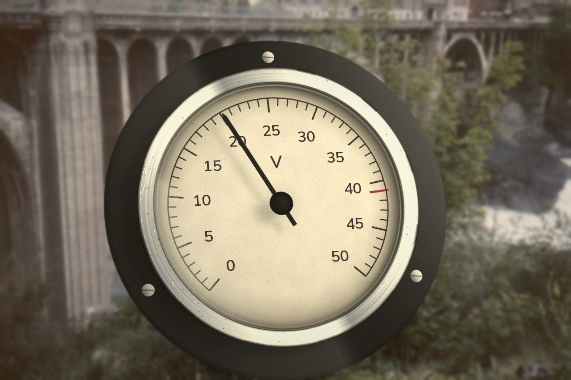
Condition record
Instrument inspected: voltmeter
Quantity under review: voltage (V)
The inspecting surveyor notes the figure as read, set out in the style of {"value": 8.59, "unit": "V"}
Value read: {"value": 20, "unit": "V"}
